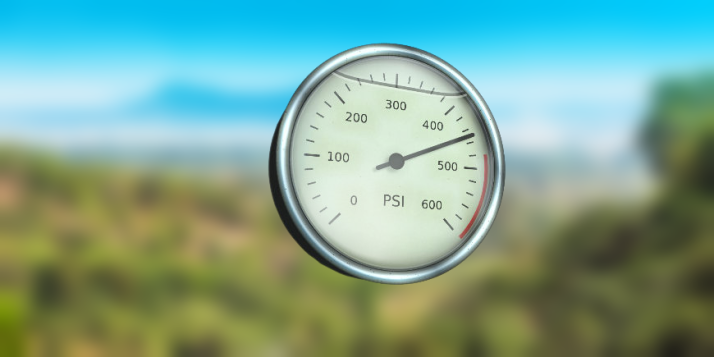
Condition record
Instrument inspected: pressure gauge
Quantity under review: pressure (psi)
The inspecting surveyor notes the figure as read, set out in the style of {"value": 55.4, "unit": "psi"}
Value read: {"value": 450, "unit": "psi"}
